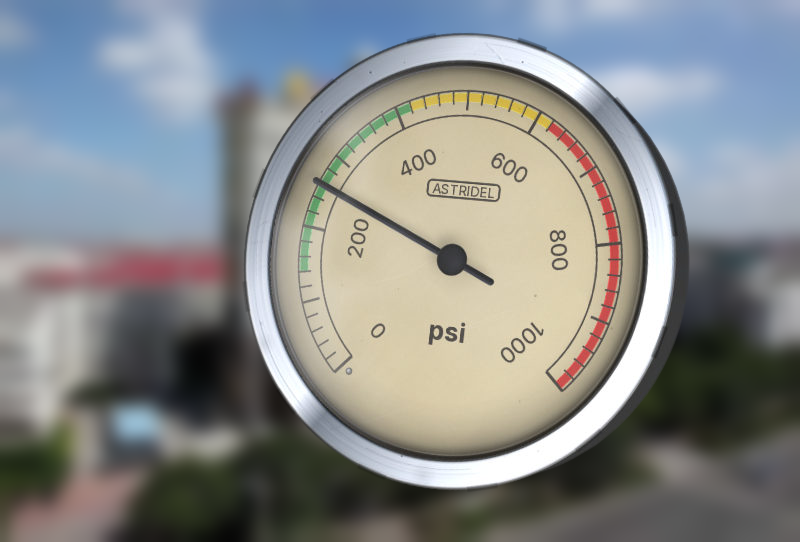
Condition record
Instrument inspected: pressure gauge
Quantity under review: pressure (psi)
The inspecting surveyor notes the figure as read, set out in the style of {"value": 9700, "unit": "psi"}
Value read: {"value": 260, "unit": "psi"}
